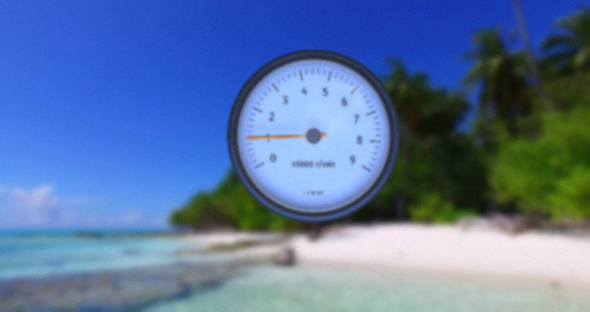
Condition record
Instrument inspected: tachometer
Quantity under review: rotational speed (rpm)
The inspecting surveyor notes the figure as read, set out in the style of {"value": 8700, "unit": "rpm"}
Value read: {"value": 1000, "unit": "rpm"}
